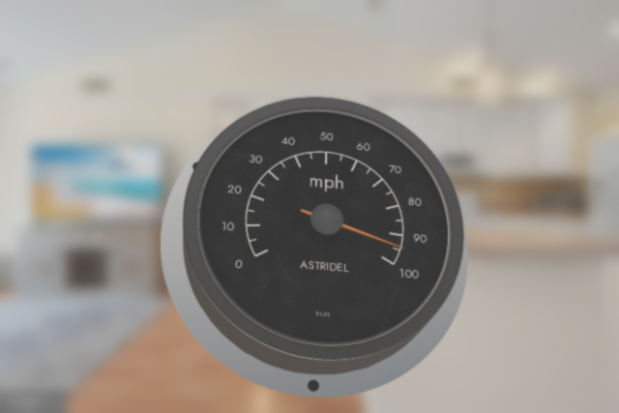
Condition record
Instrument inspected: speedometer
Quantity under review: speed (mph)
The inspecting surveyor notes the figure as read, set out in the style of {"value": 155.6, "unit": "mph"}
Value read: {"value": 95, "unit": "mph"}
